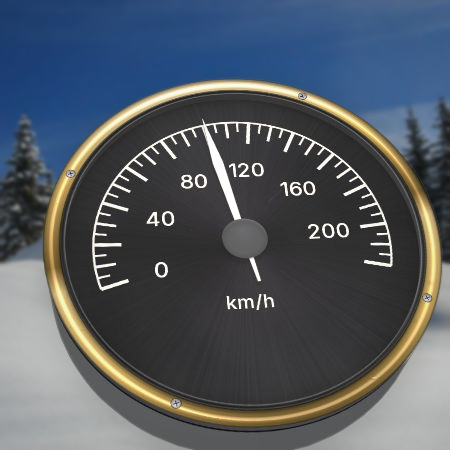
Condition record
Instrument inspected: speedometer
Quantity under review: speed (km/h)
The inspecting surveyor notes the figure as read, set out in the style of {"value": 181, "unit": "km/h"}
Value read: {"value": 100, "unit": "km/h"}
